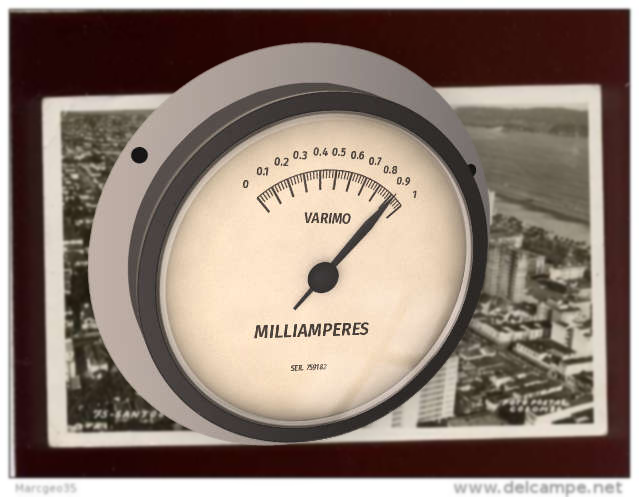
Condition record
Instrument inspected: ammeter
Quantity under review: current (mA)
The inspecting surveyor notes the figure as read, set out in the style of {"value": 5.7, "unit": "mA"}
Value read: {"value": 0.9, "unit": "mA"}
